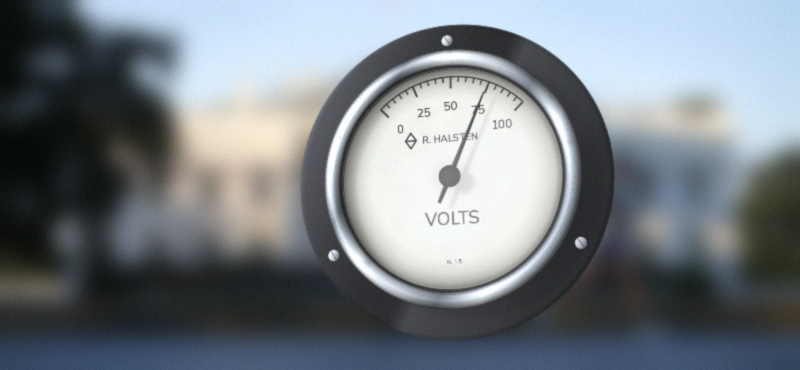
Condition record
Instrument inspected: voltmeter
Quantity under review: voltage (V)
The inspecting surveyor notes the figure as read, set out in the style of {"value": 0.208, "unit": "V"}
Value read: {"value": 75, "unit": "V"}
